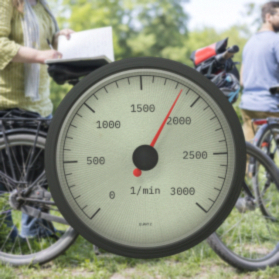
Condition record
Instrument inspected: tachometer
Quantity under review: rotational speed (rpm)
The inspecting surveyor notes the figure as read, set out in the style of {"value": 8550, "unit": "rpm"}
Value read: {"value": 1850, "unit": "rpm"}
